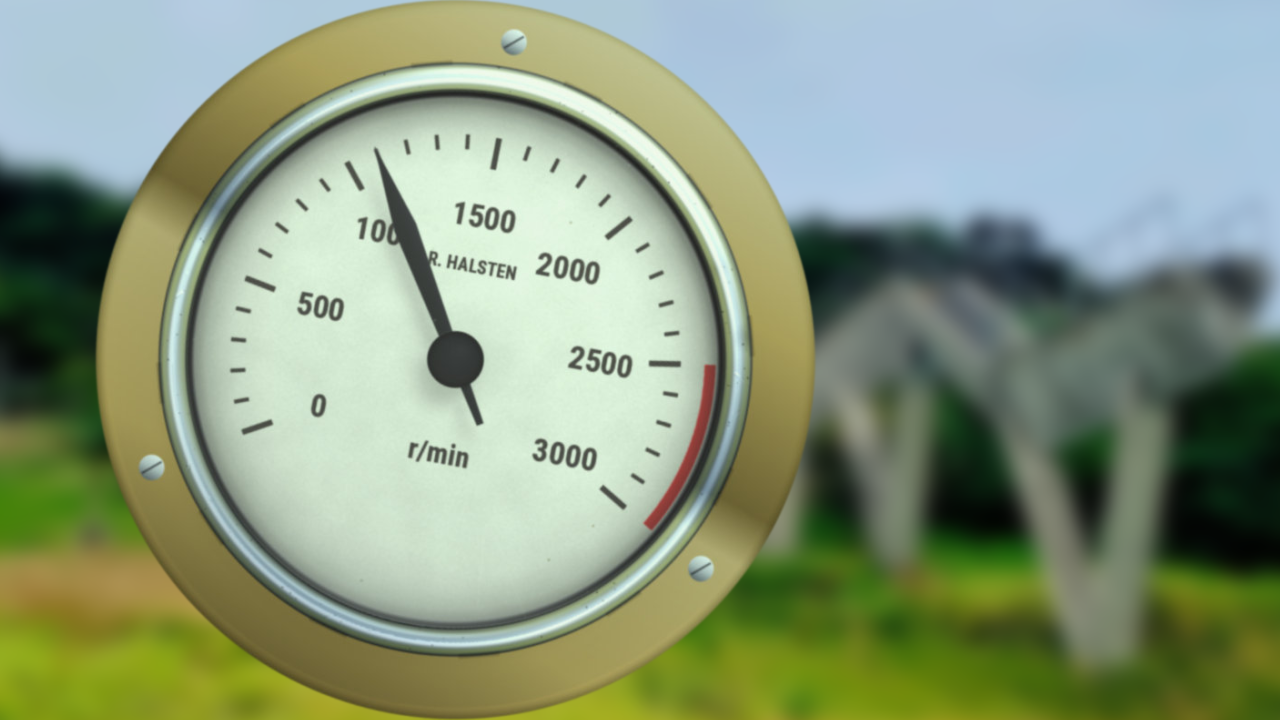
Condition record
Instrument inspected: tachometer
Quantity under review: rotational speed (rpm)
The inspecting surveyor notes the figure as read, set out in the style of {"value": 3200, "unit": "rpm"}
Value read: {"value": 1100, "unit": "rpm"}
